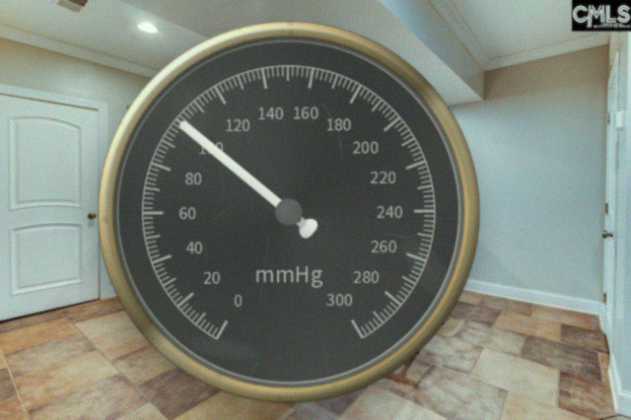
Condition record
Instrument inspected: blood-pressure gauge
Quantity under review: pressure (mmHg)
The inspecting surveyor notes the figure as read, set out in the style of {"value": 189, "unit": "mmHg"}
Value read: {"value": 100, "unit": "mmHg"}
